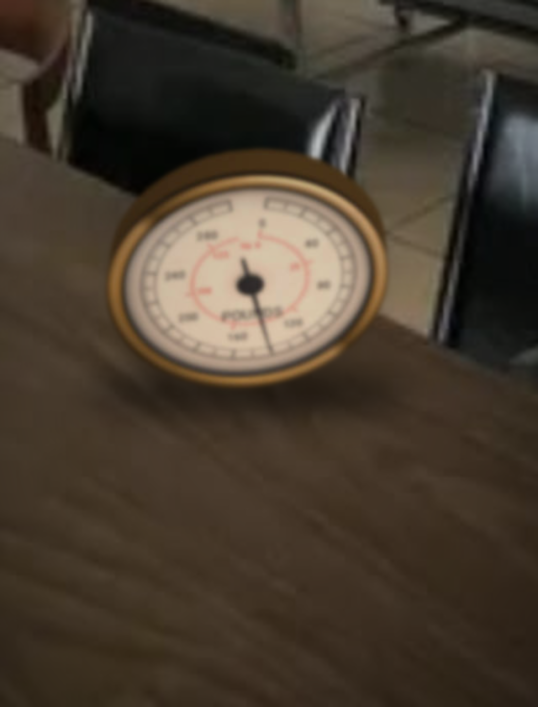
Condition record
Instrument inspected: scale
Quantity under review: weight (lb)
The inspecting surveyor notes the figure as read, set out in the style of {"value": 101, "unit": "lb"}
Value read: {"value": 140, "unit": "lb"}
